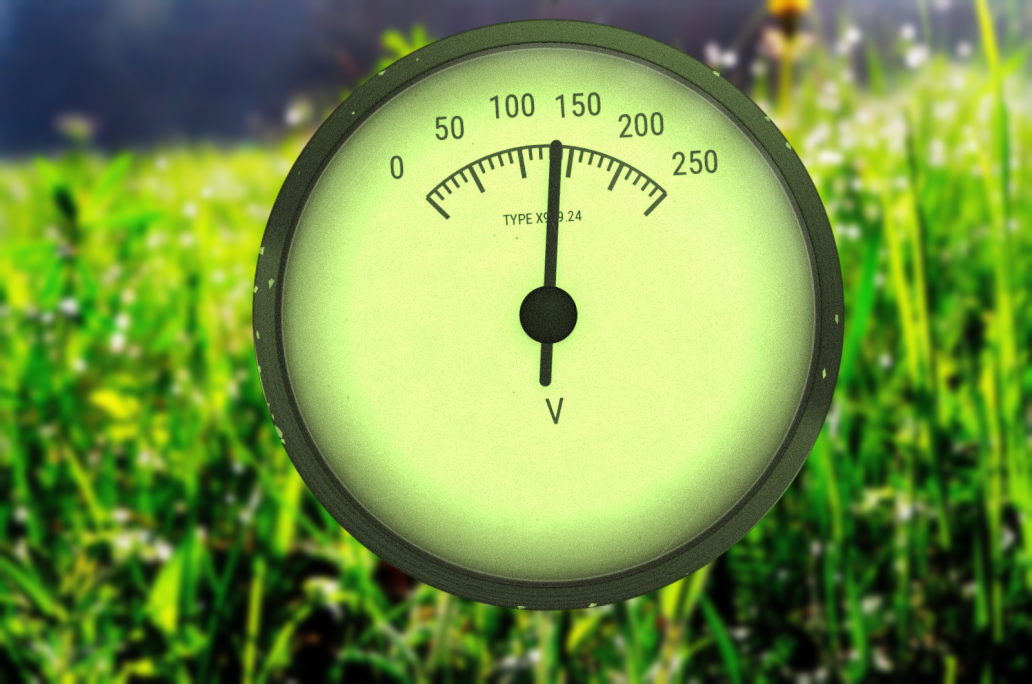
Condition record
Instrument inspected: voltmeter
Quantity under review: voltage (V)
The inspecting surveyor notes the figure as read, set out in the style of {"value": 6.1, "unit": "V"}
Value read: {"value": 135, "unit": "V"}
